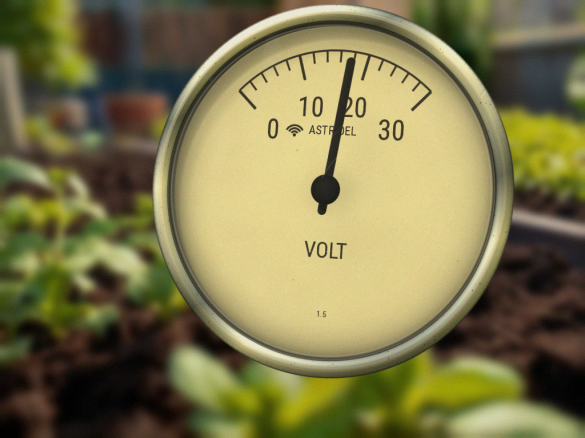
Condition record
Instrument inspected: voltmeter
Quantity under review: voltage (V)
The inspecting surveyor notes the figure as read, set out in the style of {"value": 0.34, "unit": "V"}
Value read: {"value": 18, "unit": "V"}
